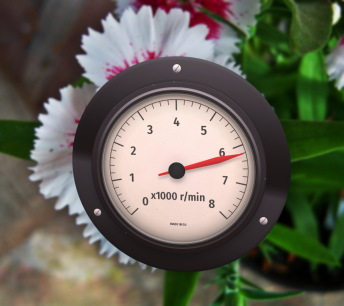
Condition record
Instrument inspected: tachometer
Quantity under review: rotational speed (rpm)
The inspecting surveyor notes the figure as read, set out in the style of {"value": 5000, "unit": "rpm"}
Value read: {"value": 6200, "unit": "rpm"}
